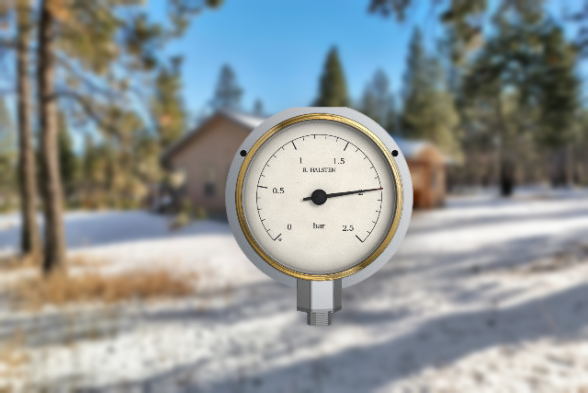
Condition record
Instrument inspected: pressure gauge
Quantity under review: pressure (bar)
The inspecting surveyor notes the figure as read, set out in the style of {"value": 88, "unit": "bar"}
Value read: {"value": 2, "unit": "bar"}
